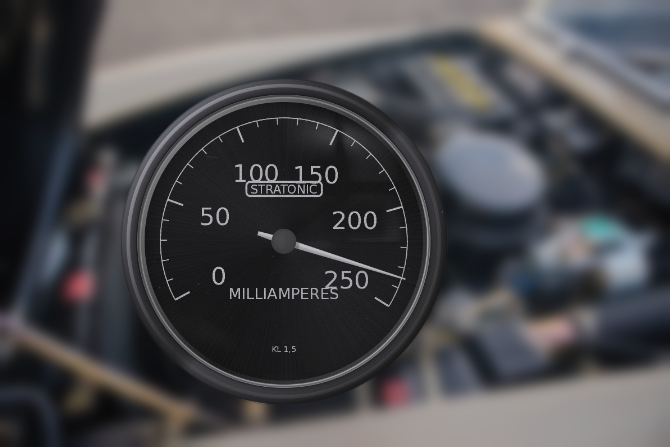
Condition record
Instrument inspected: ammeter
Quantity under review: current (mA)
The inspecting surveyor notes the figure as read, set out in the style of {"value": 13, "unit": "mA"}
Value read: {"value": 235, "unit": "mA"}
